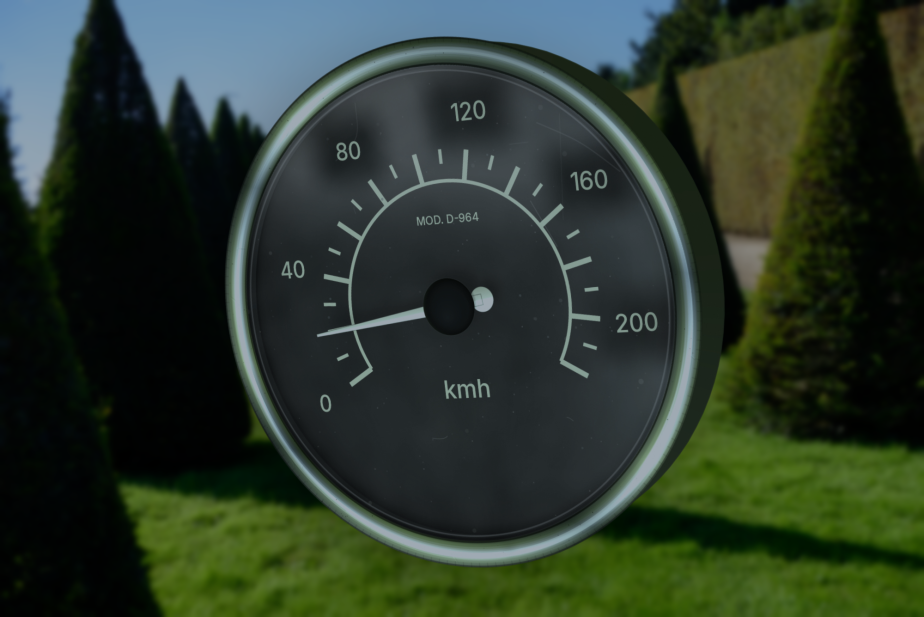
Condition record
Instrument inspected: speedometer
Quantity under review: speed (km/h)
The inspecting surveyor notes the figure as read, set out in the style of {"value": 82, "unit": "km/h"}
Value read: {"value": 20, "unit": "km/h"}
